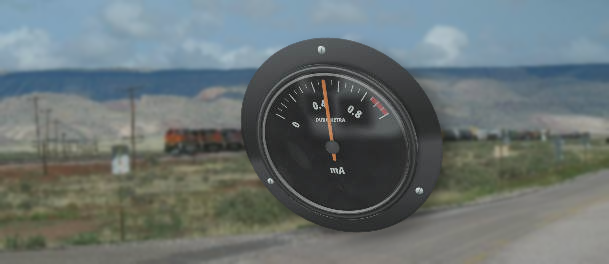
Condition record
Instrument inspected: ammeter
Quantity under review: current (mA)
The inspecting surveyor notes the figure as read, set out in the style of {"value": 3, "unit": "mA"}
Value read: {"value": 0.5, "unit": "mA"}
